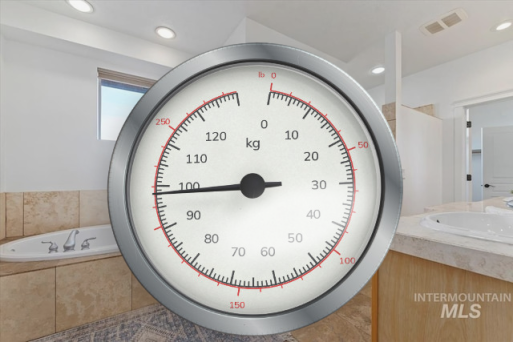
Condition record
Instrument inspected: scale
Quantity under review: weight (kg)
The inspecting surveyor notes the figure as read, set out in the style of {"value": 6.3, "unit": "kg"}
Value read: {"value": 98, "unit": "kg"}
